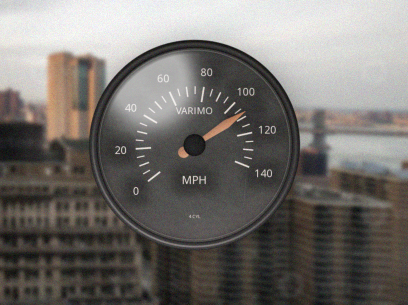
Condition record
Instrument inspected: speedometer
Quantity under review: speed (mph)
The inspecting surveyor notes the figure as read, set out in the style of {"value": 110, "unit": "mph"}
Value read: {"value": 107.5, "unit": "mph"}
